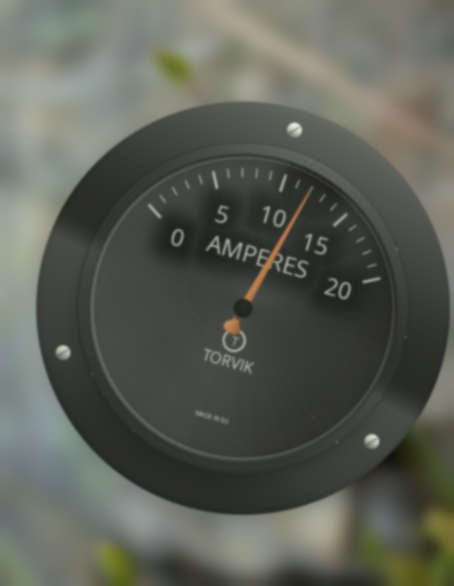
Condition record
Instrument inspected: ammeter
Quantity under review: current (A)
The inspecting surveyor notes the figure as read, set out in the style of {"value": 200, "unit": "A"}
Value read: {"value": 12, "unit": "A"}
